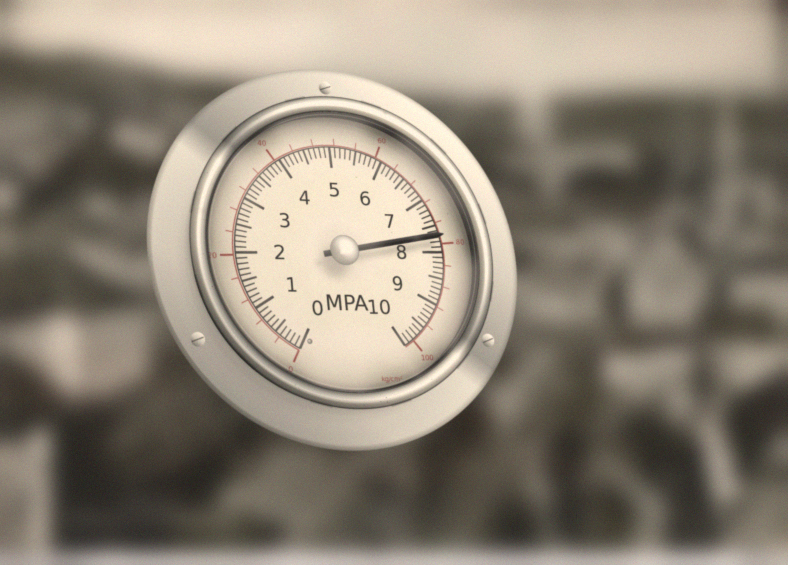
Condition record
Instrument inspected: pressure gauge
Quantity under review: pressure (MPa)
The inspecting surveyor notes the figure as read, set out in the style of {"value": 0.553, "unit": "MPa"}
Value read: {"value": 7.7, "unit": "MPa"}
